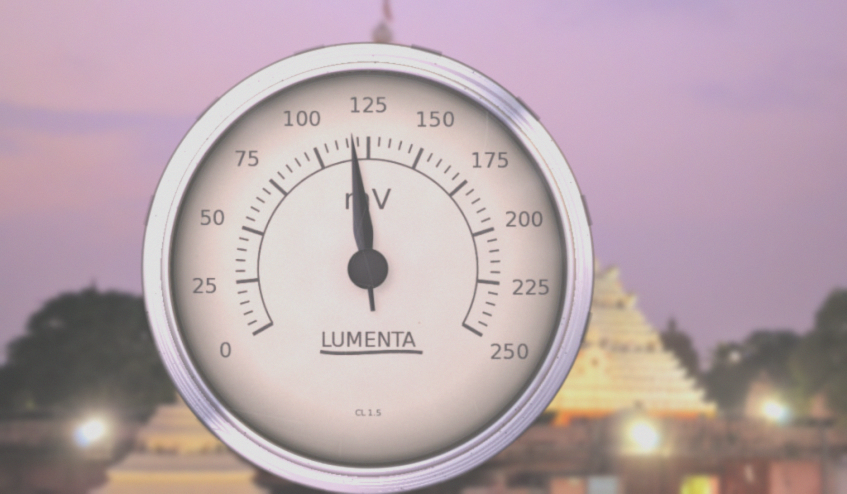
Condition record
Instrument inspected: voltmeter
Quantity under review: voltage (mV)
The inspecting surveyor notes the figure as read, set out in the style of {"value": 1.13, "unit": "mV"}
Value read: {"value": 117.5, "unit": "mV"}
